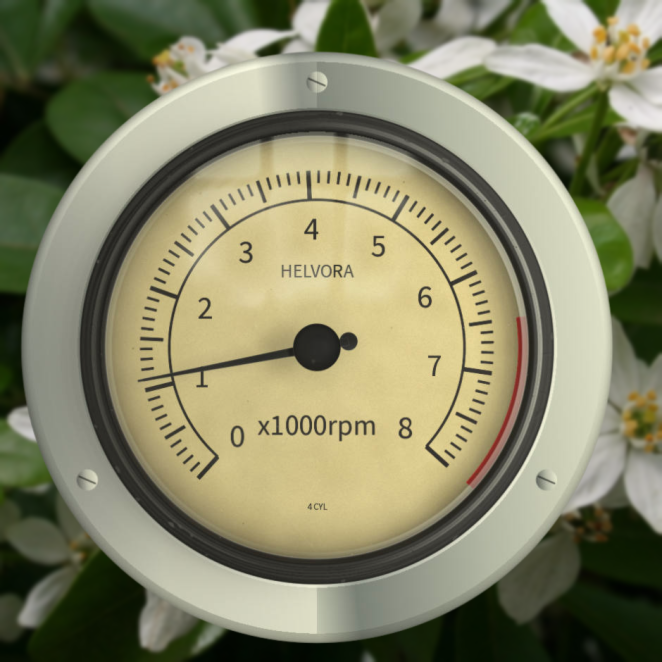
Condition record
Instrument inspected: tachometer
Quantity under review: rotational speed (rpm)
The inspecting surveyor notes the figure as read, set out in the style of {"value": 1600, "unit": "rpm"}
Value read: {"value": 1100, "unit": "rpm"}
